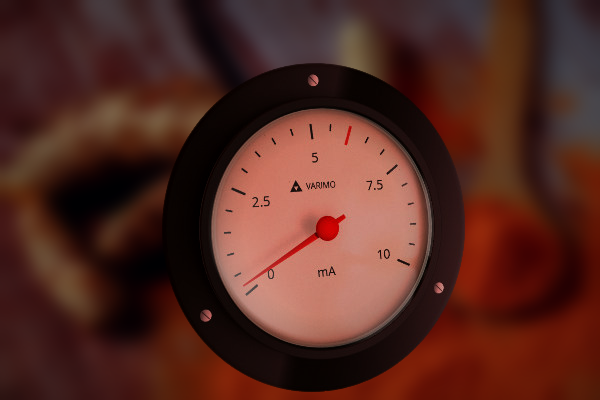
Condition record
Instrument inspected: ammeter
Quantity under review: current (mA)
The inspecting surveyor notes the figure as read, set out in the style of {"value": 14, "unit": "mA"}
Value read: {"value": 0.25, "unit": "mA"}
